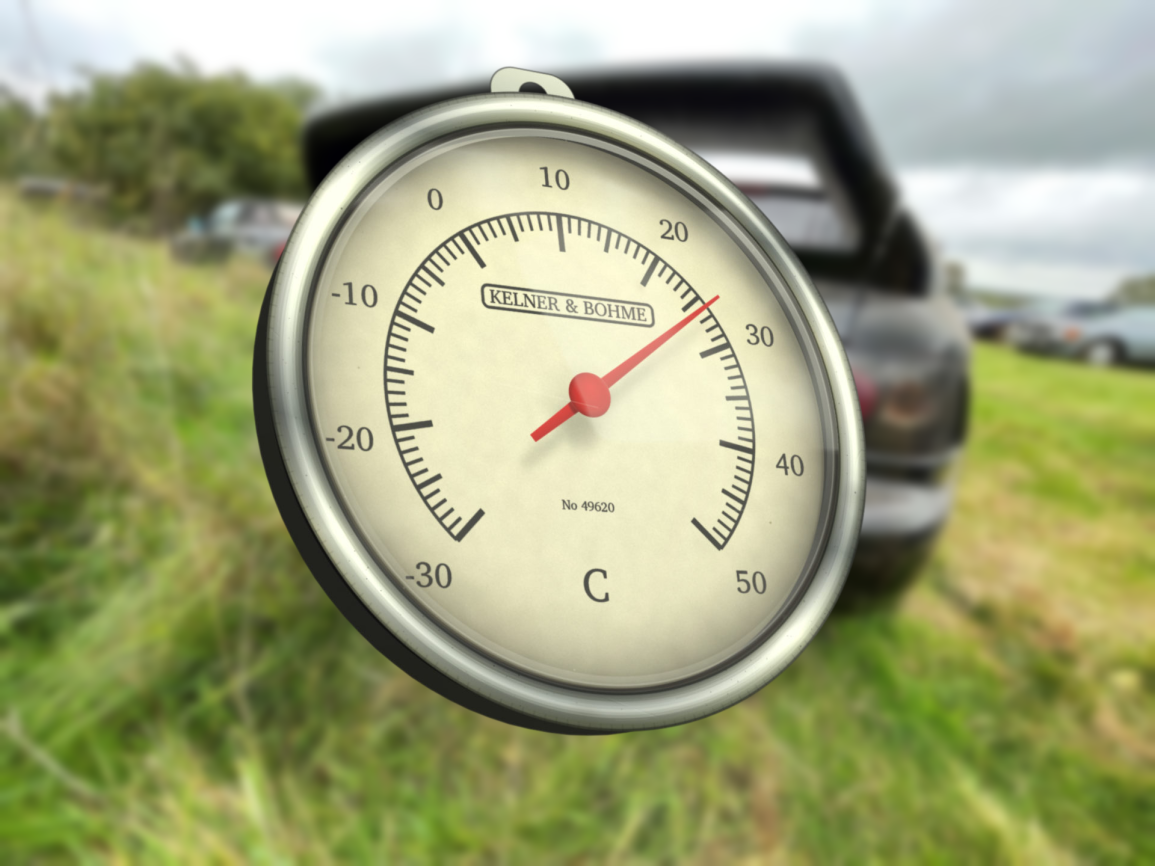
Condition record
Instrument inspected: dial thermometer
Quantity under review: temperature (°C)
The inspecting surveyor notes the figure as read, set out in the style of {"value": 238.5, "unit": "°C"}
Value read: {"value": 26, "unit": "°C"}
